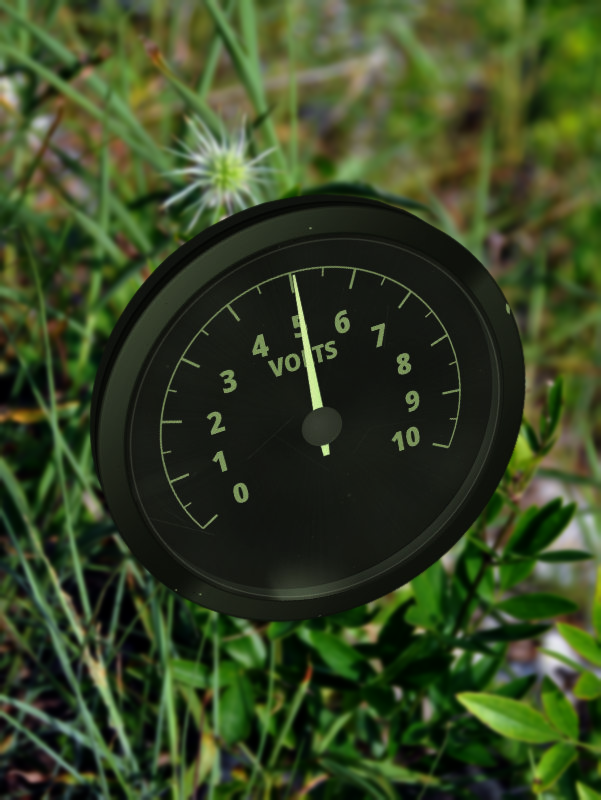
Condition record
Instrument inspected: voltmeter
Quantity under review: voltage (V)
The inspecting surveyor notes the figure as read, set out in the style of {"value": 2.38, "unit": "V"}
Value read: {"value": 5, "unit": "V"}
